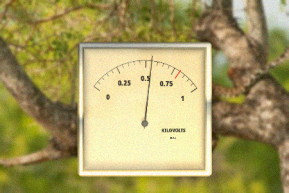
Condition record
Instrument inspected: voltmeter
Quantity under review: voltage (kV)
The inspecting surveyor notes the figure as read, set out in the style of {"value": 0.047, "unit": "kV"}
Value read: {"value": 0.55, "unit": "kV"}
